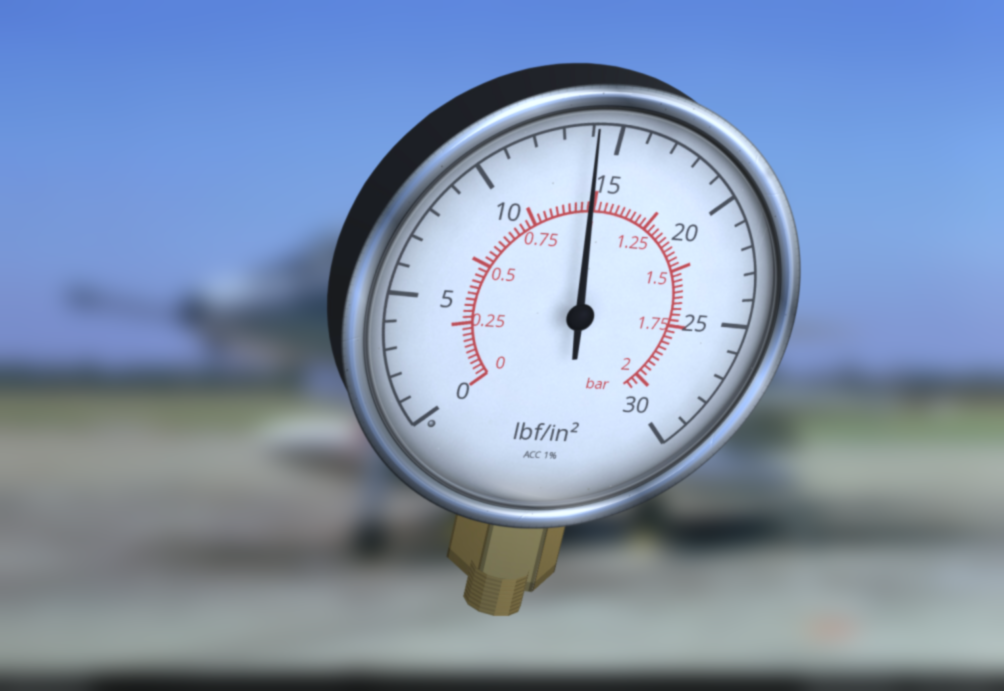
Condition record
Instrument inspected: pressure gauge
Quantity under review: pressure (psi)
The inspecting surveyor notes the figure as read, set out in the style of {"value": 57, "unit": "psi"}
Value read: {"value": 14, "unit": "psi"}
